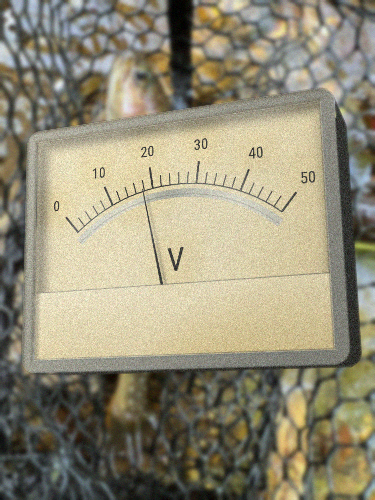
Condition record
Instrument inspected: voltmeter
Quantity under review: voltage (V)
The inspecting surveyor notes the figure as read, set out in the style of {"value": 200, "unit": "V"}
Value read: {"value": 18, "unit": "V"}
